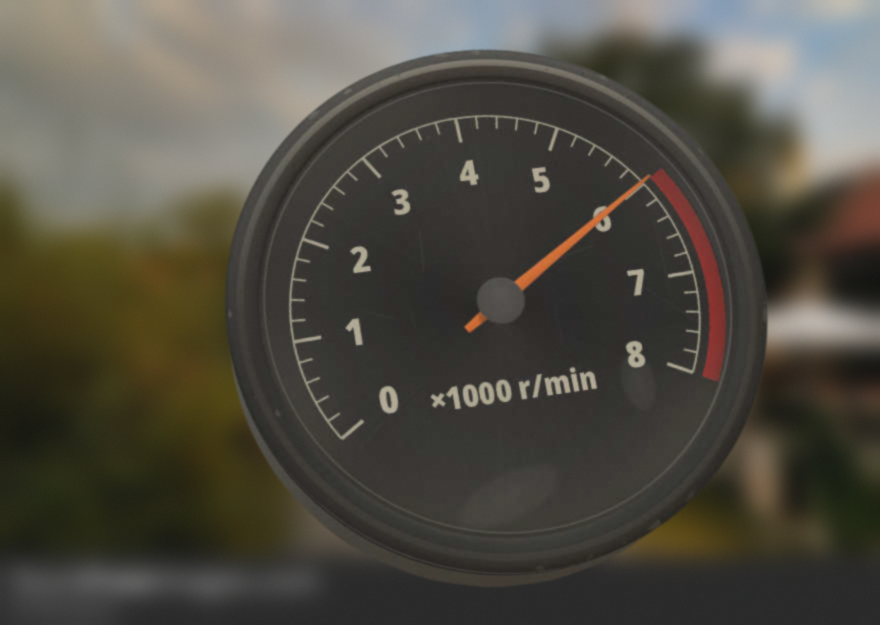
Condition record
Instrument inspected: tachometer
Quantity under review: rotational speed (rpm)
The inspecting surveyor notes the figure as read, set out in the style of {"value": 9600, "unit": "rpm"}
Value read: {"value": 6000, "unit": "rpm"}
